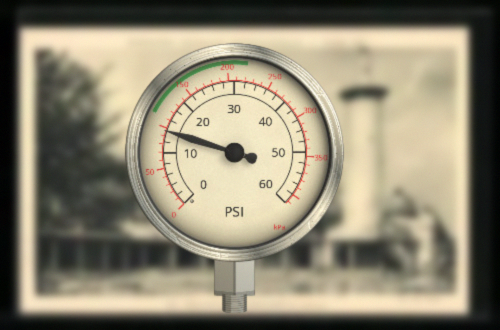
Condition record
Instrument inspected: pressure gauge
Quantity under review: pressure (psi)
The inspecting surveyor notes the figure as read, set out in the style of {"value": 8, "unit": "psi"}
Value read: {"value": 14, "unit": "psi"}
